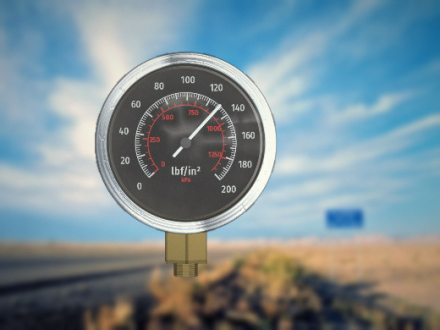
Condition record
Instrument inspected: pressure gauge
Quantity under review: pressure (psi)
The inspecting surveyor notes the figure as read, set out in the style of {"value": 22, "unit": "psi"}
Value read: {"value": 130, "unit": "psi"}
